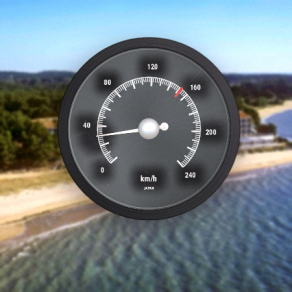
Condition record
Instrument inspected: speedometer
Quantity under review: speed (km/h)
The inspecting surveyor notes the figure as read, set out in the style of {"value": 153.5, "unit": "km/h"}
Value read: {"value": 30, "unit": "km/h"}
